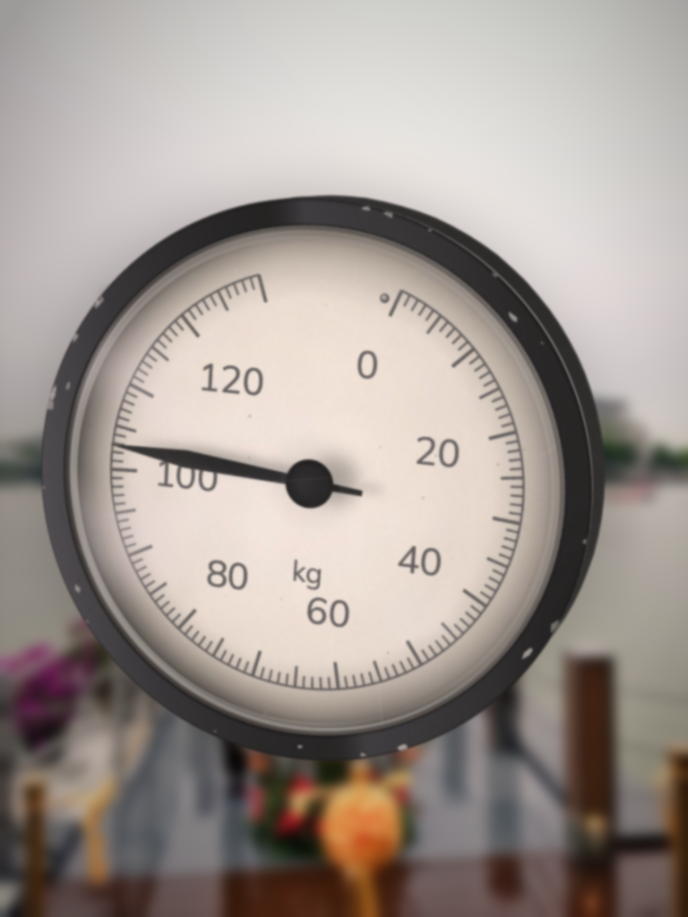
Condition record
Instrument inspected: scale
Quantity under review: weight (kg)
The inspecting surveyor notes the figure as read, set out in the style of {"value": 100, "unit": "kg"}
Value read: {"value": 103, "unit": "kg"}
